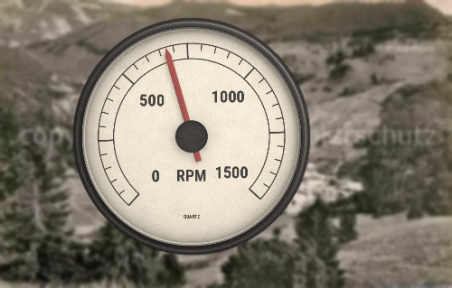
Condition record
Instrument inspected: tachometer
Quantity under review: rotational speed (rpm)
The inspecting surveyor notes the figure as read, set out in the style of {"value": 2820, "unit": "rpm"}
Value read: {"value": 675, "unit": "rpm"}
